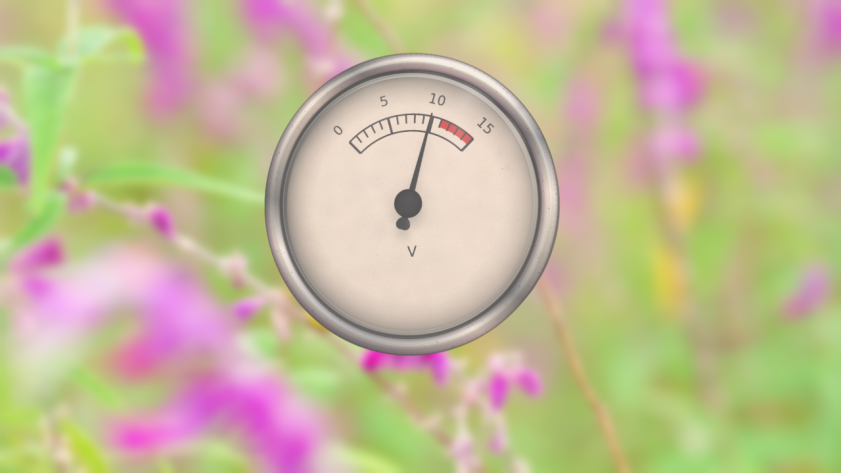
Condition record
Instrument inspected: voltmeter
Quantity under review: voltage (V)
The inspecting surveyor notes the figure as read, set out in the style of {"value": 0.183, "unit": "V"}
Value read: {"value": 10, "unit": "V"}
